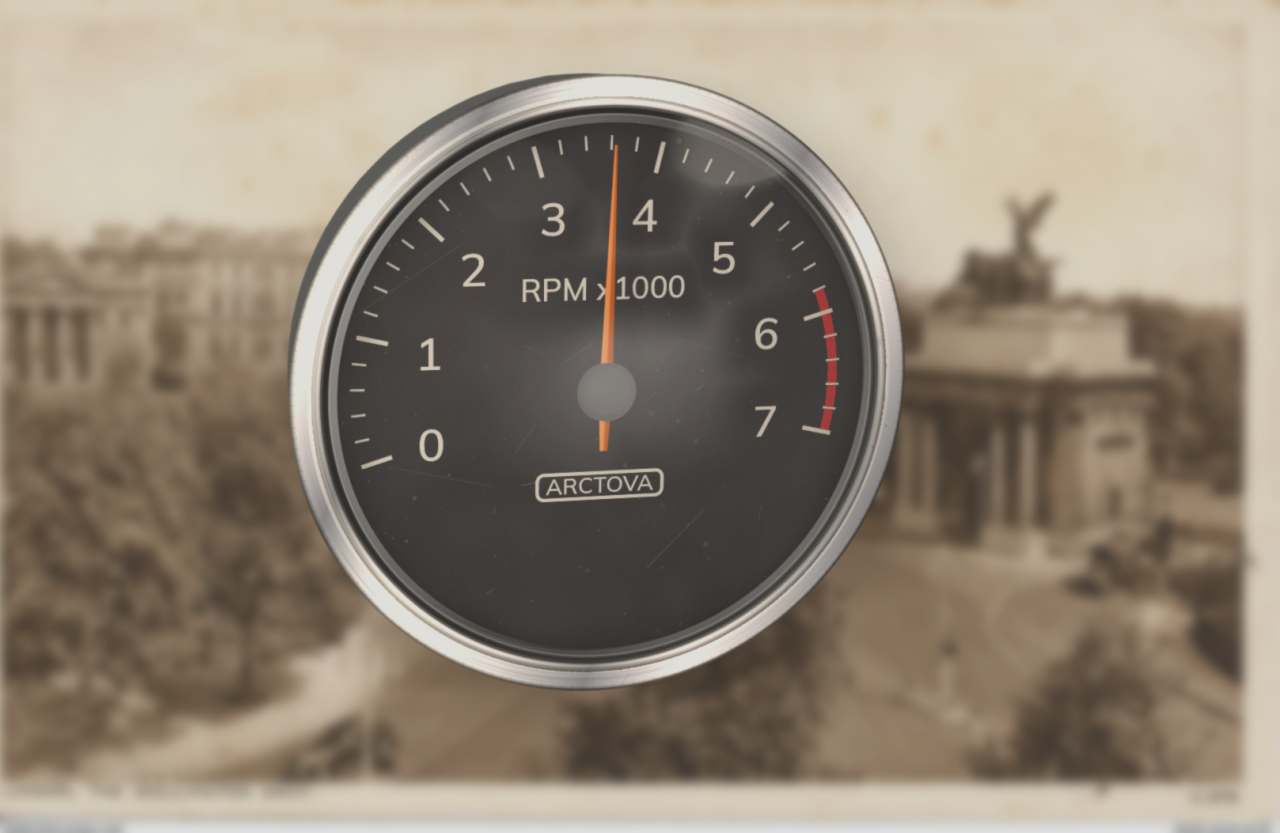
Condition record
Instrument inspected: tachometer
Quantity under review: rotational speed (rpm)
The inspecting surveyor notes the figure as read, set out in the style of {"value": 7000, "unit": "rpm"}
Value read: {"value": 3600, "unit": "rpm"}
